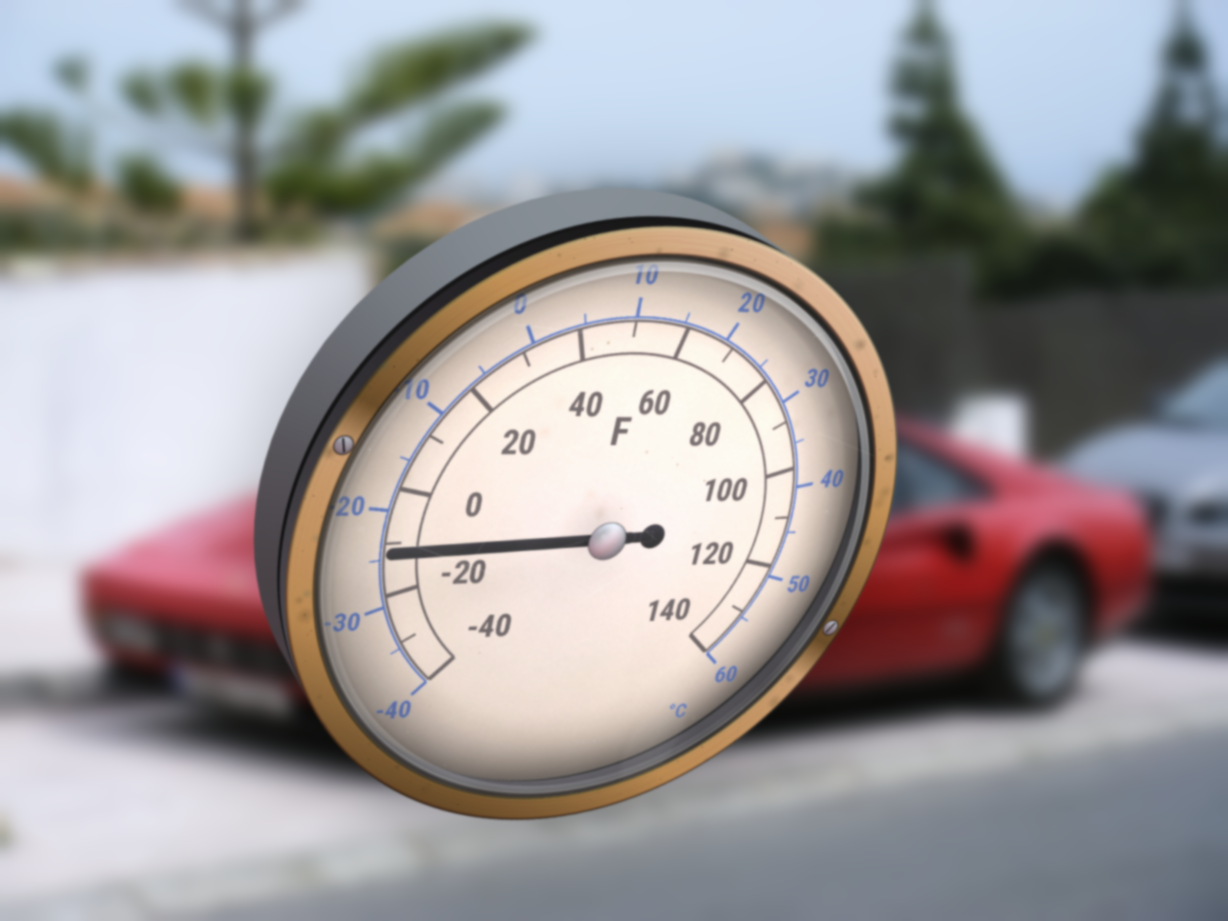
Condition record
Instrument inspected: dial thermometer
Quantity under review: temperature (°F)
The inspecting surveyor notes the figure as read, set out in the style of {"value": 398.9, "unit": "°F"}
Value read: {"value": -10, "unit": "°F"}
